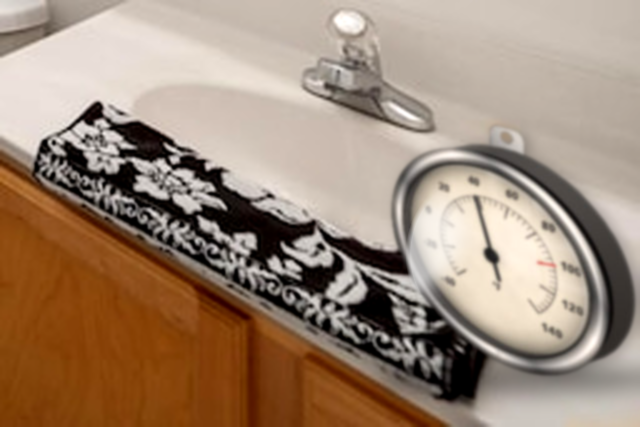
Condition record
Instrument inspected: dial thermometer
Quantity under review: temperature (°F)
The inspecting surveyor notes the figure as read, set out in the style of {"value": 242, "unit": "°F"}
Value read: {"value": 40, "unit": "°F"}
